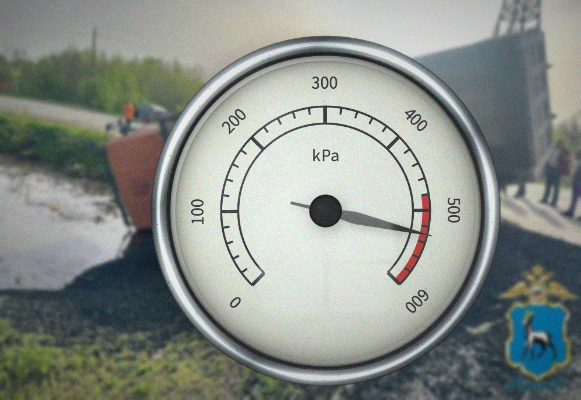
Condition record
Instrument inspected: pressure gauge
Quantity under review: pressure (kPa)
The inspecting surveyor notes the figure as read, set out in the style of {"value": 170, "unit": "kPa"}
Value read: {"value": 530, "unit": "kPa"}
